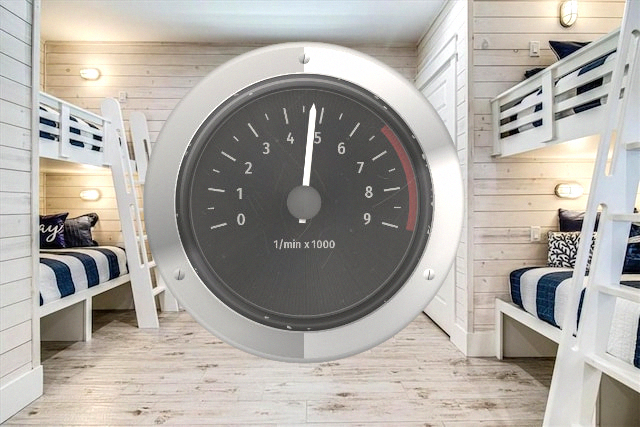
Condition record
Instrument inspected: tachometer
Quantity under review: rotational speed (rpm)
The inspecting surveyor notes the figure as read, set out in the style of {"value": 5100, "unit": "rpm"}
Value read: {"value": 4750, "unit": "rpm"}
